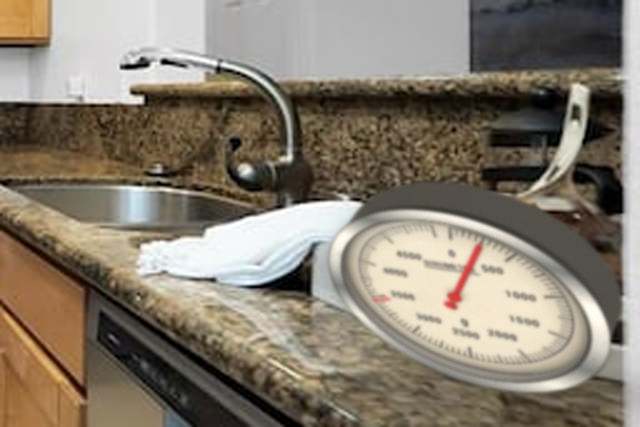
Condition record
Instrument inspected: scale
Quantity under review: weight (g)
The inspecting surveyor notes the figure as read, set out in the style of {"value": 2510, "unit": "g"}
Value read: {"value": 250, "unit": "g"}
